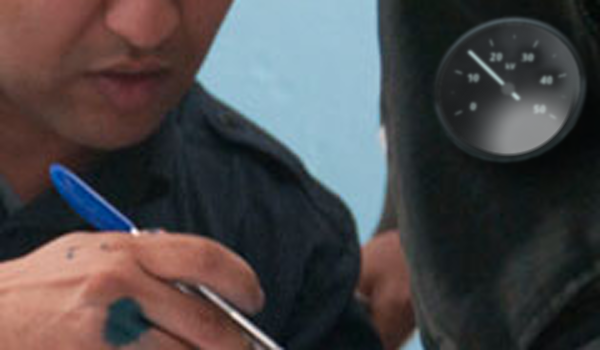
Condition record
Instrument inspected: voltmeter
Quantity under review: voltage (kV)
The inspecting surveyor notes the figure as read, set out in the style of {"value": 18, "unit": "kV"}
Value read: {"value": 15, "unit": "kV"}
